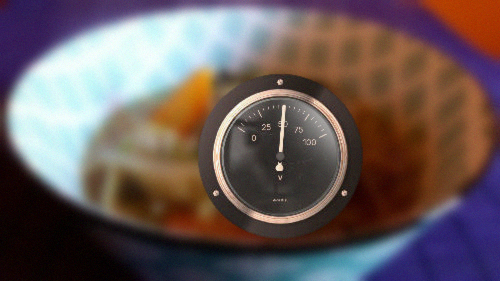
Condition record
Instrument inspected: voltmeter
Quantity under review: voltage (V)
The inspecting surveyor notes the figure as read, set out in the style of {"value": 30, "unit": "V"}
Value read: {"value": 50, "unit": "V"}
